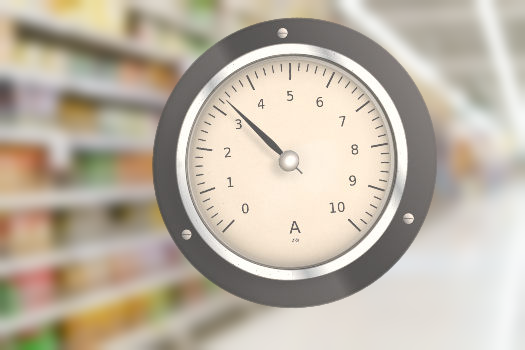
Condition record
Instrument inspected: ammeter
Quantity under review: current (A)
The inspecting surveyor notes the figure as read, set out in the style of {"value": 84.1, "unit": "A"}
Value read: {"value": 3.3, "unit": "A"}
